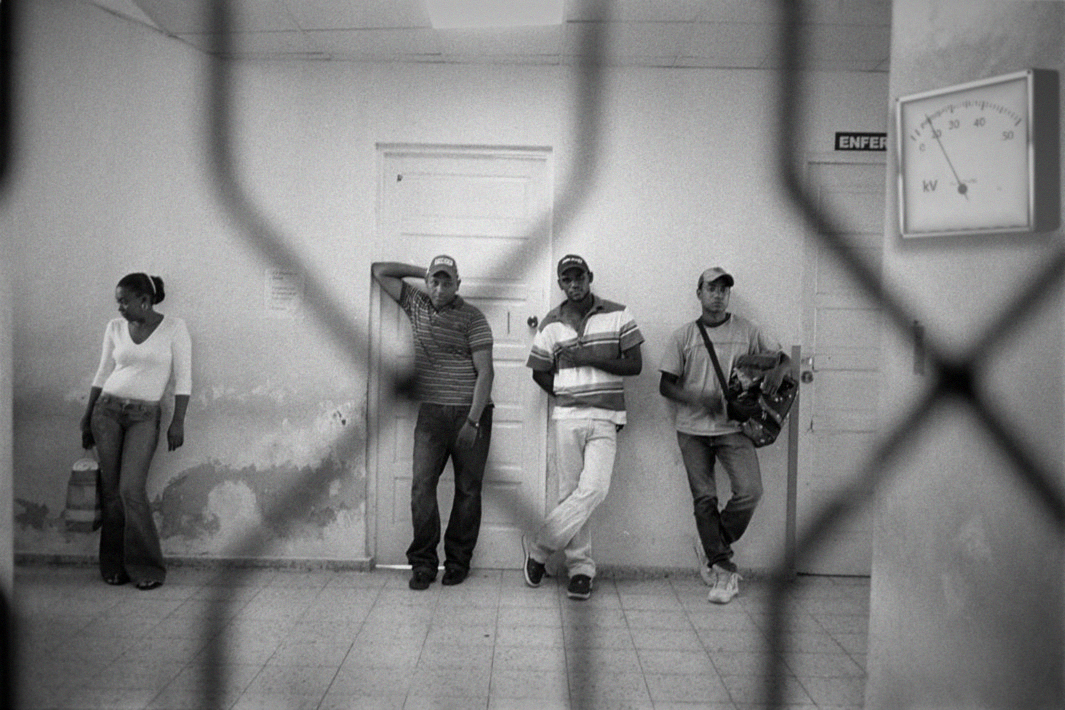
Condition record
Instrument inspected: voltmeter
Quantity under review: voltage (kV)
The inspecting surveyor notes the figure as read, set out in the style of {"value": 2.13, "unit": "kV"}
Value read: {"value": 20, "unit": "kV"}
